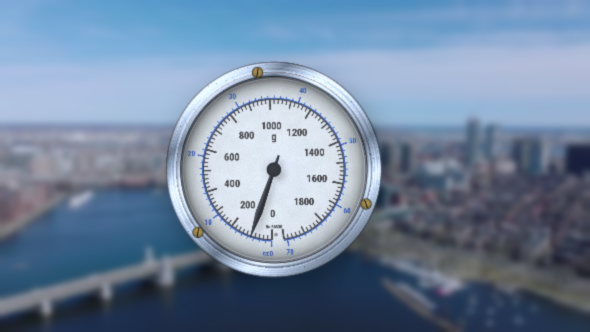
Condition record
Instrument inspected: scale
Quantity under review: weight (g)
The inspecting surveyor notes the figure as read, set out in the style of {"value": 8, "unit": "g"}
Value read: {"value": 100, "unit": "g"}
